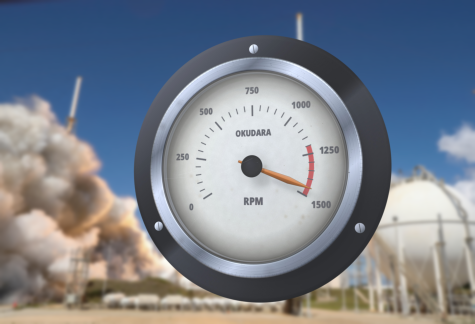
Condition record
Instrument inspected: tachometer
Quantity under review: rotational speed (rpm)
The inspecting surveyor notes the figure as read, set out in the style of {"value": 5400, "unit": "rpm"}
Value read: {"value": 1450, "unit": "rpm"}
